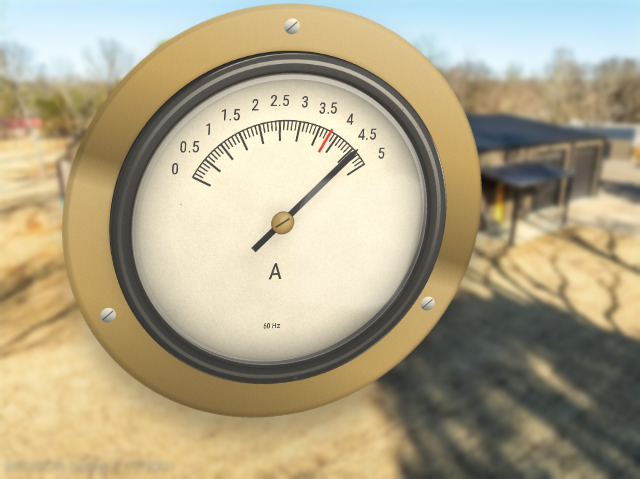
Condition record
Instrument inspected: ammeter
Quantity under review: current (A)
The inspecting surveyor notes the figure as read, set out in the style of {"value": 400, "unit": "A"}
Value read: {"value": 4.5, "unit": "A"}
